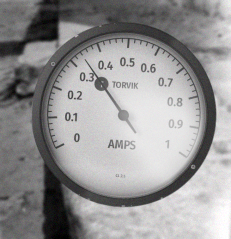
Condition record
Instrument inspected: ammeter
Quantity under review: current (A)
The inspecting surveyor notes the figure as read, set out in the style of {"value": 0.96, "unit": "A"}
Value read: {"value": 0.34, "unit": "A"}
